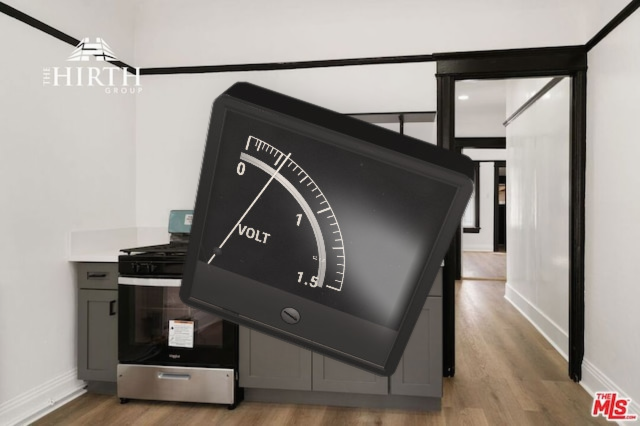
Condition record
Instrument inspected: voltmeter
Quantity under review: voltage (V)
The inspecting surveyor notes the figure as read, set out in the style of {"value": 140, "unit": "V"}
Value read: {"value": 0.55, "unit": "V"}
